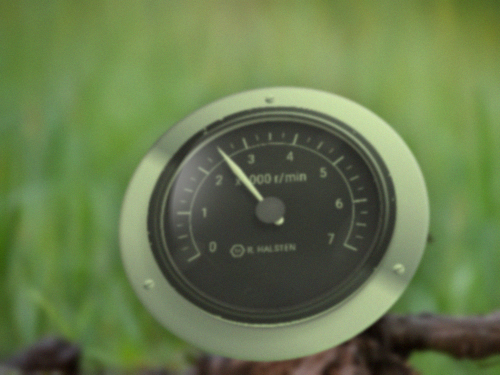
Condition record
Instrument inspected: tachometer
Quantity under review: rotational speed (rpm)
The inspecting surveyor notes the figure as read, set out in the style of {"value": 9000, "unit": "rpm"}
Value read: {"value": 2500, "unit": "rpm"}
